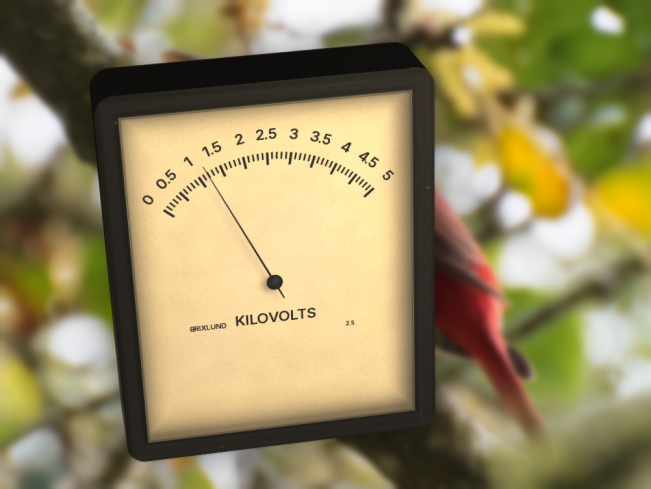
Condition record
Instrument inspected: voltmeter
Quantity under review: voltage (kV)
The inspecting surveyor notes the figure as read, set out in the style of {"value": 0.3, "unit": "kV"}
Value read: {"value": 1.2, "unit": "kV"}
